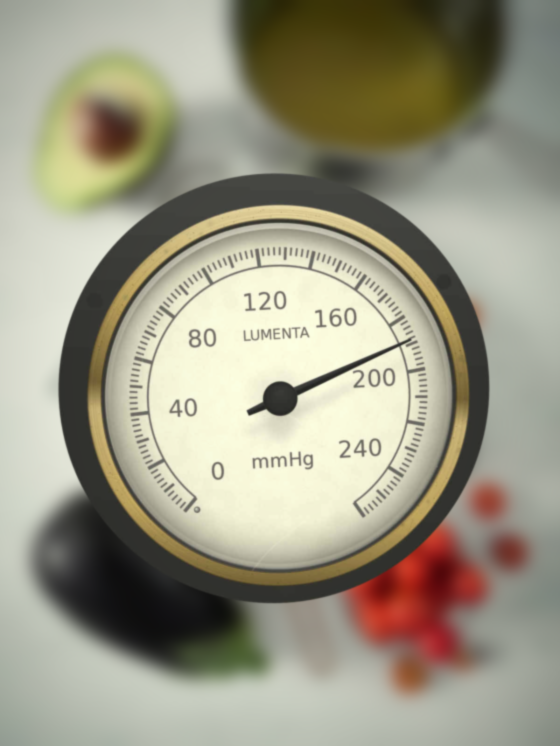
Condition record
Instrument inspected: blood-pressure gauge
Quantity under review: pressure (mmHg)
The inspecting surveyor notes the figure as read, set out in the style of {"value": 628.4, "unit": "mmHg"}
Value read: {"value": 188, "unit": "mmHg"}
